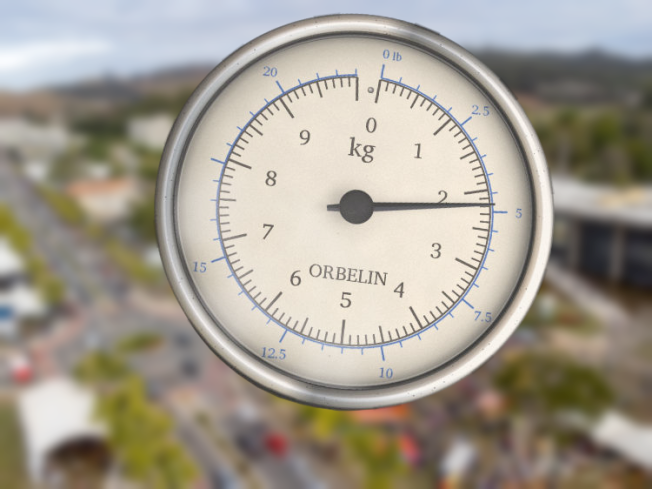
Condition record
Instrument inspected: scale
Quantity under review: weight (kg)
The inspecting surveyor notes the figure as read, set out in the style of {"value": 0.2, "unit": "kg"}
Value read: {"value": 2.2, "unit": "kg"}
